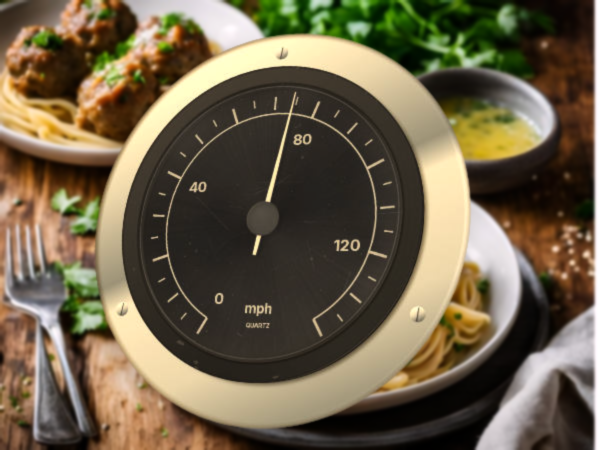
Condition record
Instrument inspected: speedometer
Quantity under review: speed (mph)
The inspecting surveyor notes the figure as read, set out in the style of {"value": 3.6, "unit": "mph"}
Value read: {"value": 75, "unit": "mph"}
